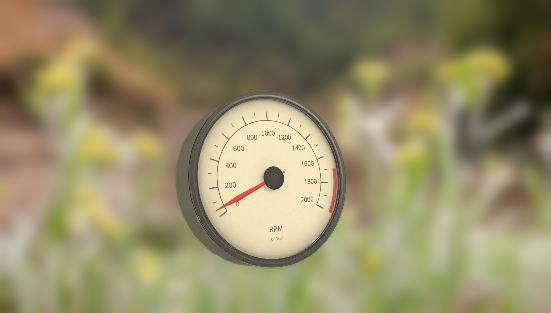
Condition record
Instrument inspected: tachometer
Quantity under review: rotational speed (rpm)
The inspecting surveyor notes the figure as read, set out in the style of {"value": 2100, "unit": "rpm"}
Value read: {"value": 50, "unit": "rpm"}
